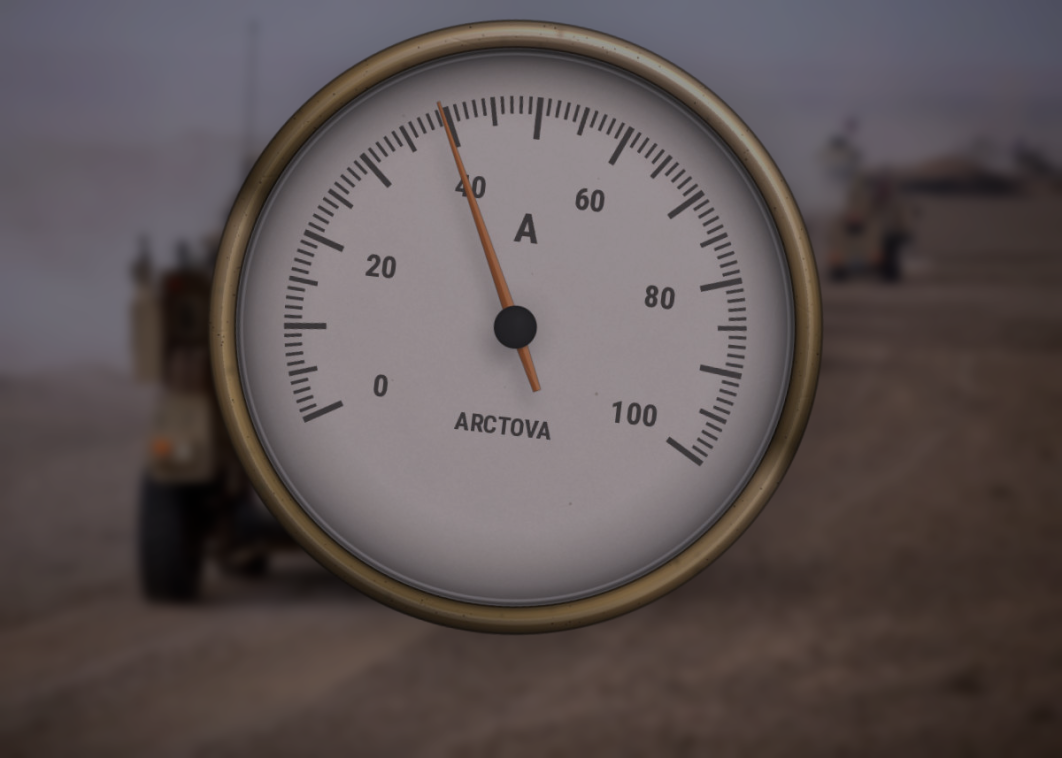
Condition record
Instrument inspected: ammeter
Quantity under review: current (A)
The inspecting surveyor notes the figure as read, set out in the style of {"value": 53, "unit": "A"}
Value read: {"value": 39.5, "unit": "A"}
